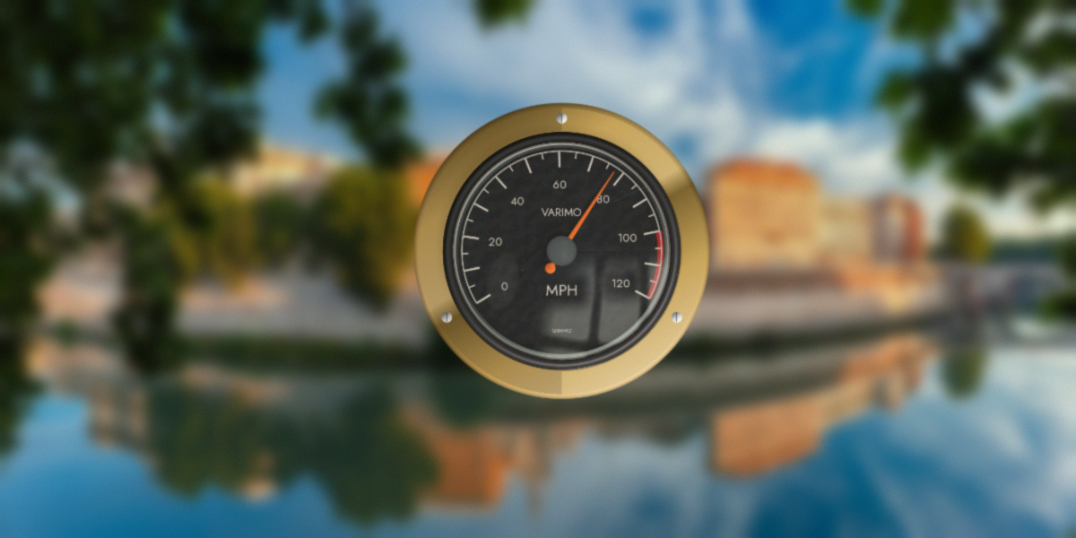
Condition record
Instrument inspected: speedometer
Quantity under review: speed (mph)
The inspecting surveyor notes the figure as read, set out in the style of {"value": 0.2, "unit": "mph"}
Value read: {"value": 77.5, "unit": "mph"}
